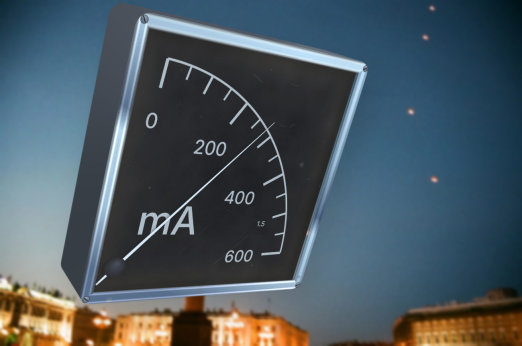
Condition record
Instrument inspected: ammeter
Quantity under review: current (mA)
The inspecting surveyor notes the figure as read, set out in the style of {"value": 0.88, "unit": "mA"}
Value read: {"value": 275, "unit": "mA"}
